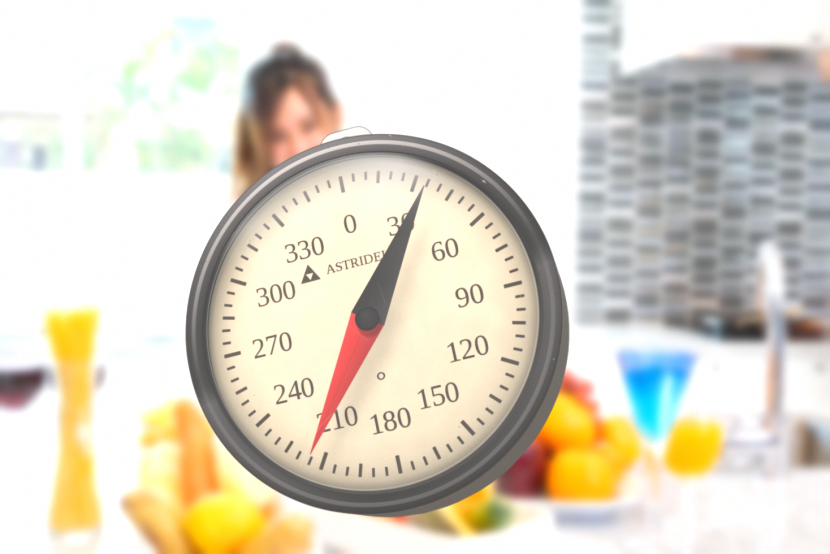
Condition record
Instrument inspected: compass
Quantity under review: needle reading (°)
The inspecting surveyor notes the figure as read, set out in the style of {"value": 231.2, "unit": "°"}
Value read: {"value": 215, "unit": "°"}
